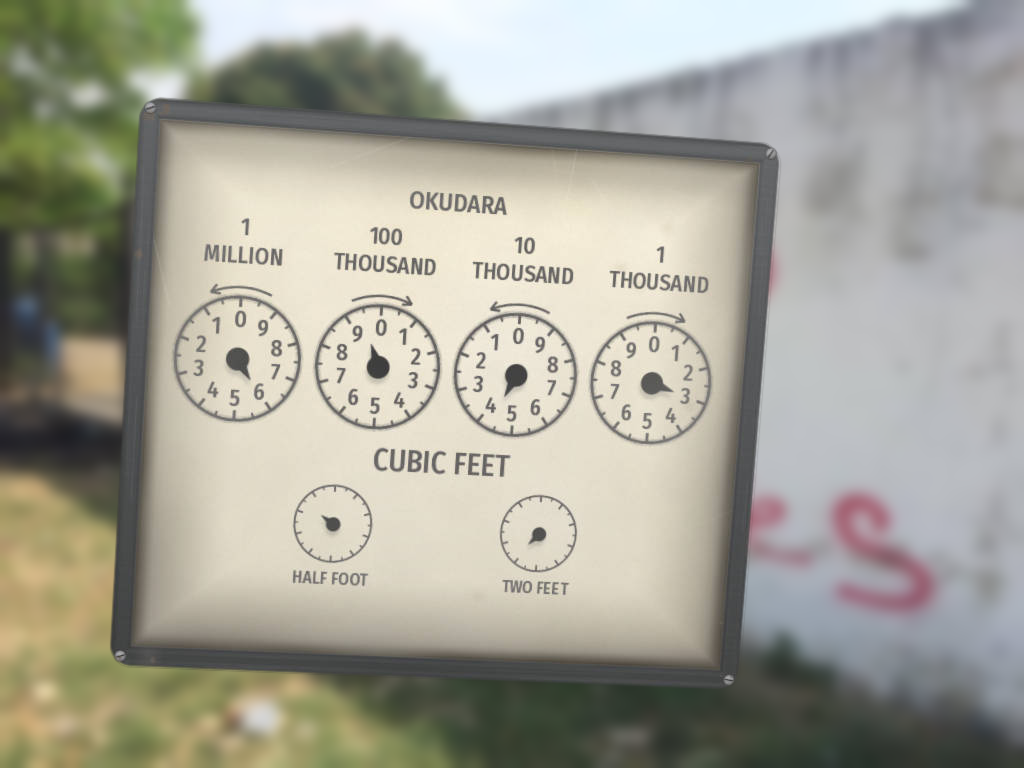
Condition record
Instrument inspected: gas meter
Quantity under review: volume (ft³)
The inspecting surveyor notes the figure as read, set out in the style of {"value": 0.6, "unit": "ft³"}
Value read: {"value": 594300, "unit": "ft³"}
